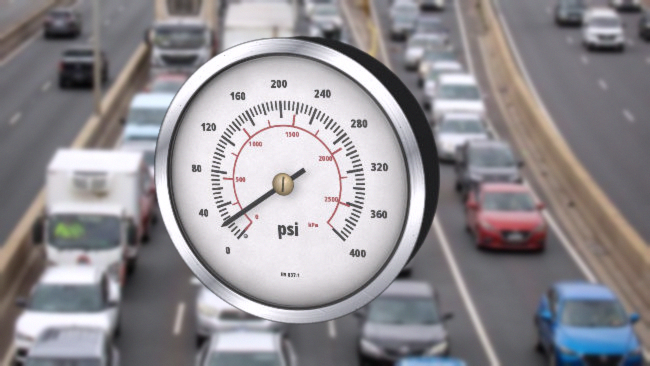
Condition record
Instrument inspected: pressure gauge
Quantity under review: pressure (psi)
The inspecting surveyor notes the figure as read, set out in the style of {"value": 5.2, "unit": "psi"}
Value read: {"value": 20, "unit": "psi"}
